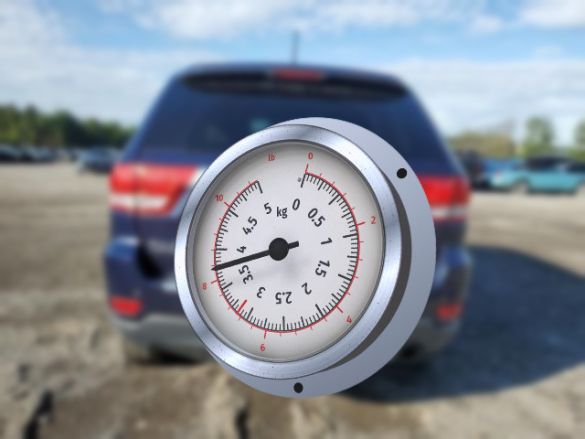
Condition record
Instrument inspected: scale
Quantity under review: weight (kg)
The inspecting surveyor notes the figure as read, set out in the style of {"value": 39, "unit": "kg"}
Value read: {"value": 3.75, "unit": "kg"}
